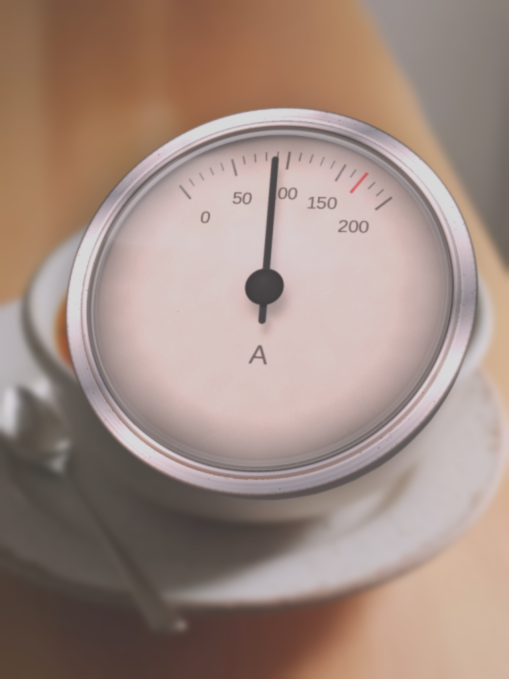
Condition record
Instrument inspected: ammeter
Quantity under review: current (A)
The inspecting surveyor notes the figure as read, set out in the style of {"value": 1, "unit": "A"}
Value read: {"value": 90, "unit": "A"}
